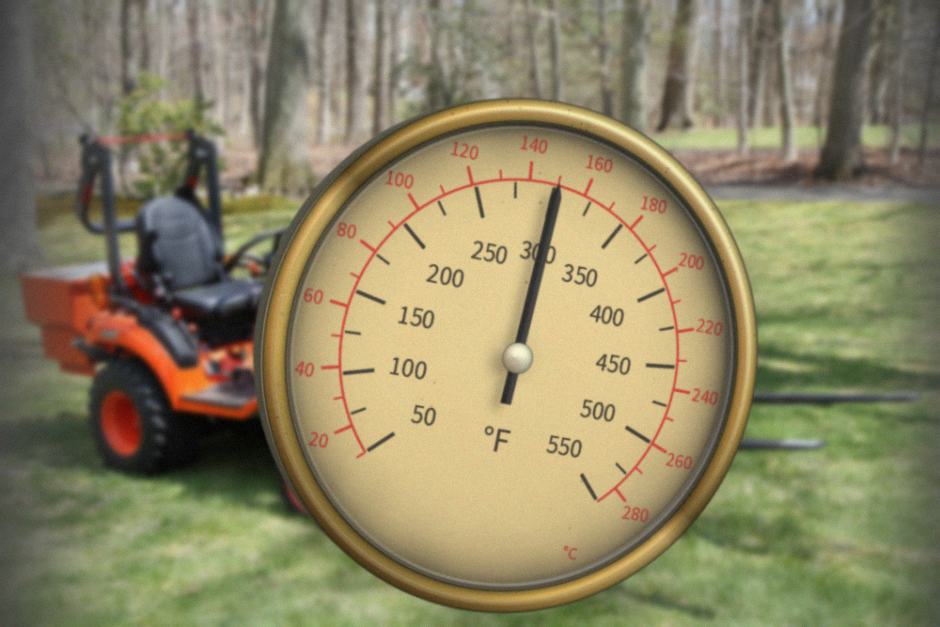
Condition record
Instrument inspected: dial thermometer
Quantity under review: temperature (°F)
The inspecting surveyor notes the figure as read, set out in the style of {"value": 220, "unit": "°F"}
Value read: {"value": 300, "unit": "°F"}
